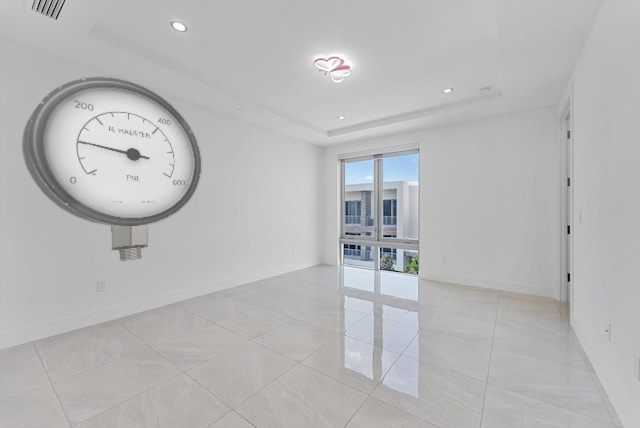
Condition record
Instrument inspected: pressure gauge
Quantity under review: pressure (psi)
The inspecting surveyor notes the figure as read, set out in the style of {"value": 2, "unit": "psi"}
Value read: {"value": 100, "unit": "psi"}
